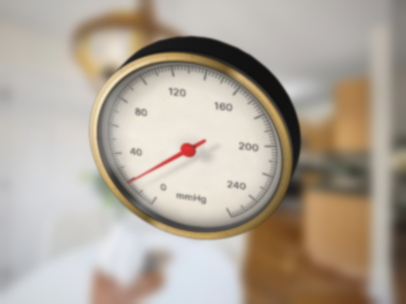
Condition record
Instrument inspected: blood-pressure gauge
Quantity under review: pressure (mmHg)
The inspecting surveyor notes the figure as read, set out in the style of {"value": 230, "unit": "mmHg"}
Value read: {"value": 20, "unit": "mmHg"}
